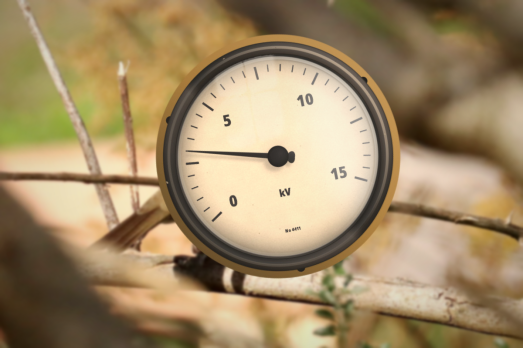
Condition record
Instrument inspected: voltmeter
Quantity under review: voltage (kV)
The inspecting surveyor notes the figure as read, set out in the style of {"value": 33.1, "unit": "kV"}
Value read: {"value": 3, "unit": "kV"}
